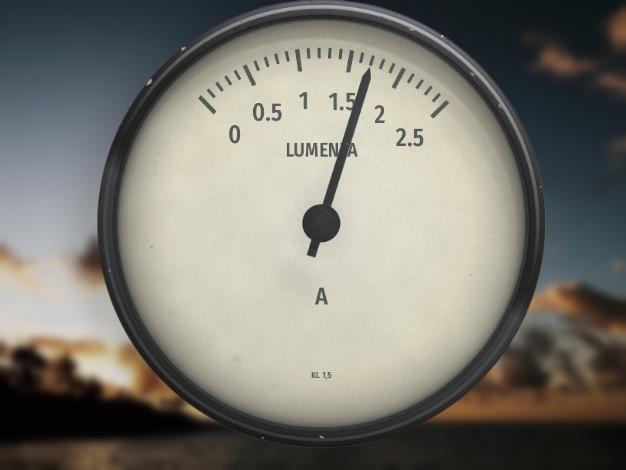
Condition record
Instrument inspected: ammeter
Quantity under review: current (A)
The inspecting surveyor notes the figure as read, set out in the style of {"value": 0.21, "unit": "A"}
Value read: {"value": 1.7, "unit": "A"}
